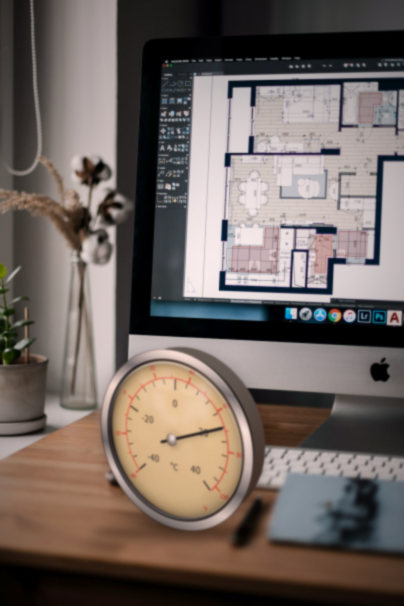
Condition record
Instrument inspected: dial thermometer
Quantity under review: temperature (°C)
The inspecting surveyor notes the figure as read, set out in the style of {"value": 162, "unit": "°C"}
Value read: {"value": 20, "unit": "°C"}
